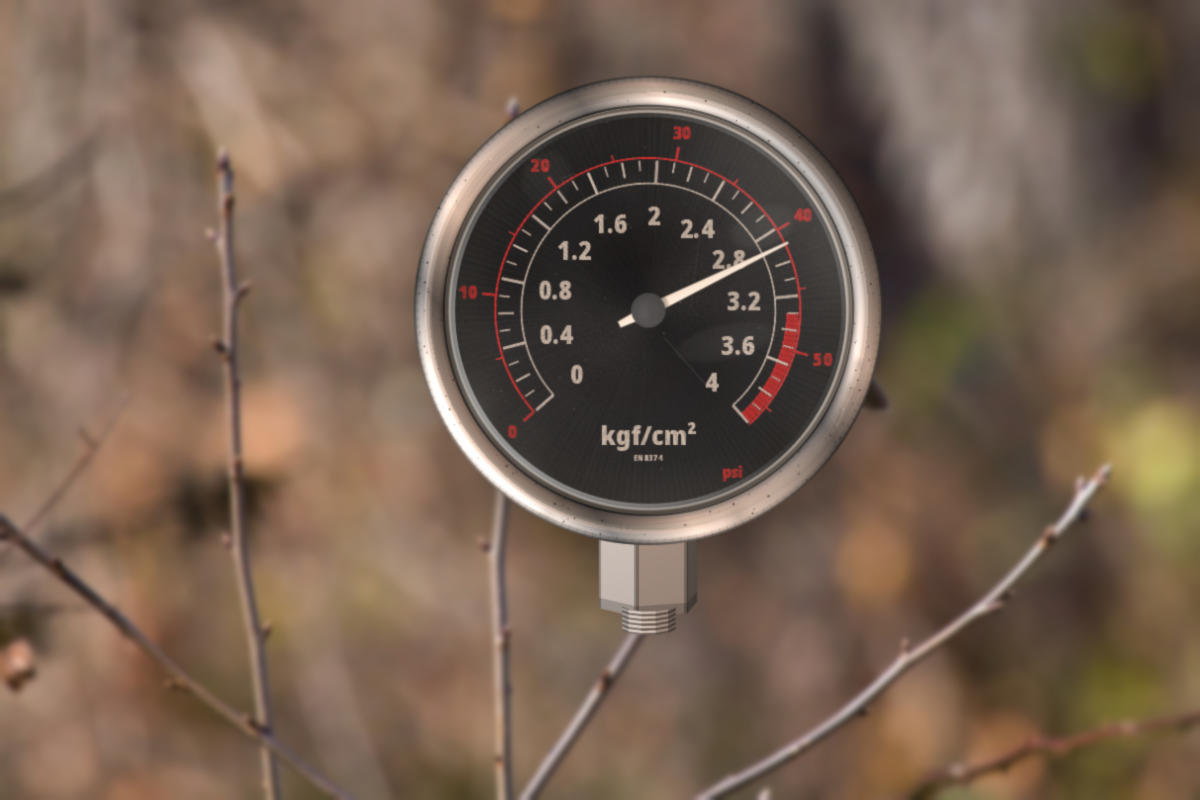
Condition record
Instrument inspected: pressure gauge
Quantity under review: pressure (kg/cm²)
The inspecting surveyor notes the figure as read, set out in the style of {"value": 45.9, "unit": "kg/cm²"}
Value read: {"value": 2.9, "unit": "kg/cm²"}
